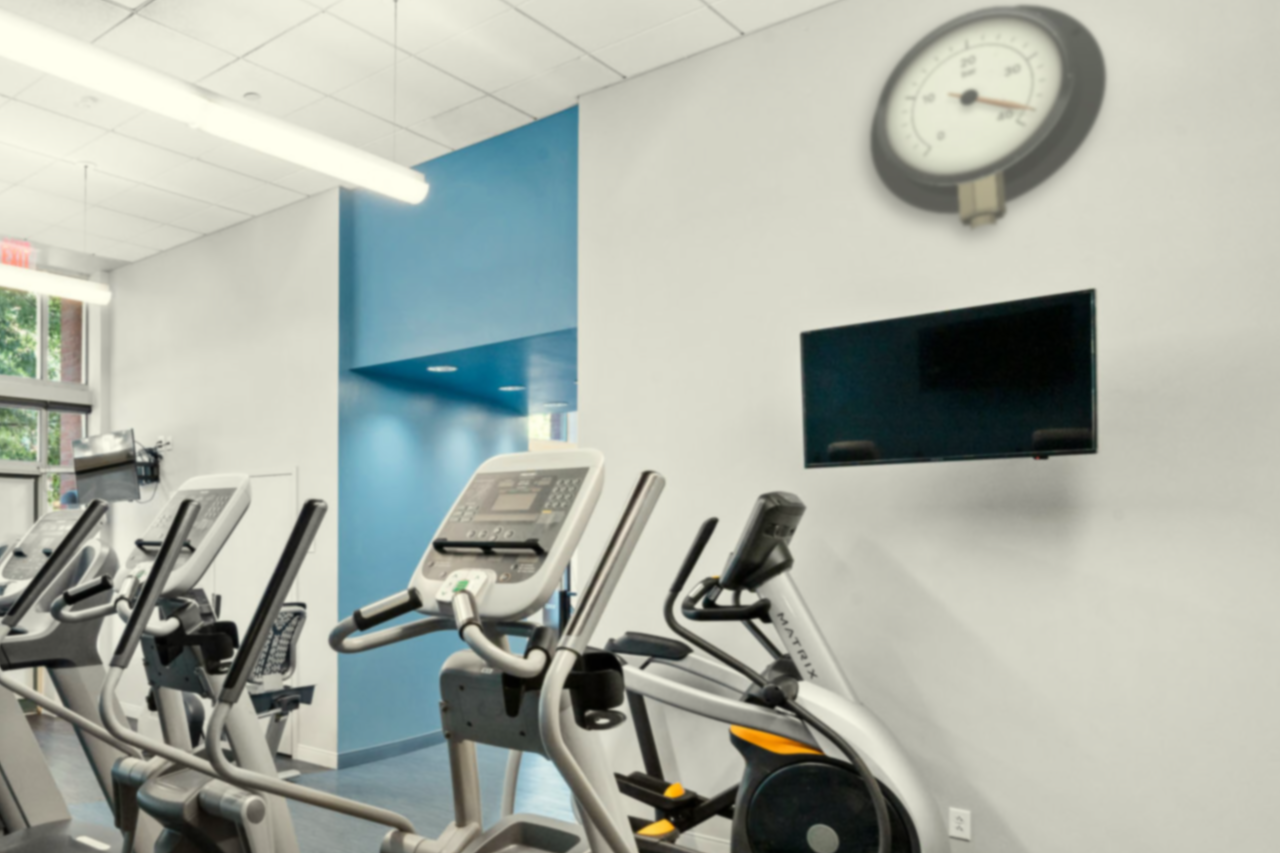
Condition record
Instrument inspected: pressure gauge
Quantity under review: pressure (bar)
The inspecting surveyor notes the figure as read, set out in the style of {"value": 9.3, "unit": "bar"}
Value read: {"value": 38, "unit": "bar"}
